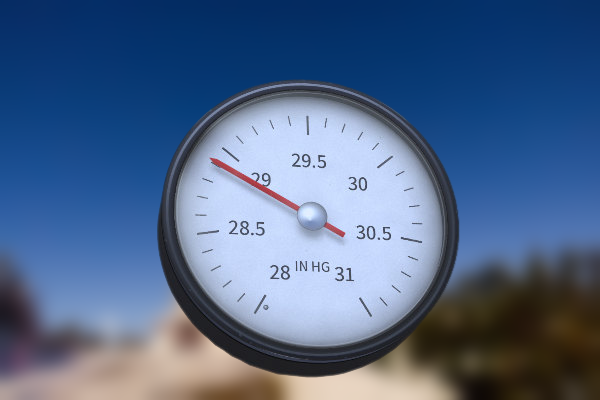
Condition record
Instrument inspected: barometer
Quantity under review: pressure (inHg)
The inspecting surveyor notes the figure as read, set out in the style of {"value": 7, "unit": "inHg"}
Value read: {"value": 28.9, "unit": "inHg"}
